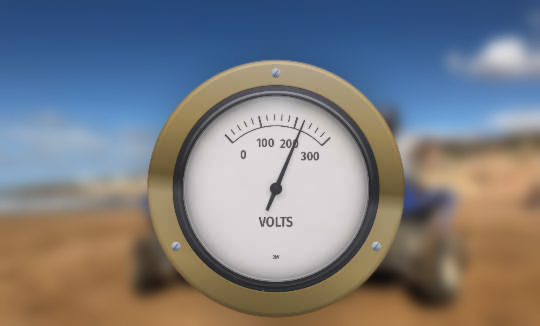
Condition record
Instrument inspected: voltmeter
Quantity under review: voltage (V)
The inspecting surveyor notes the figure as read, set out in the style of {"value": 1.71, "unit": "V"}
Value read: {"value": 220, "unit": "V"}
